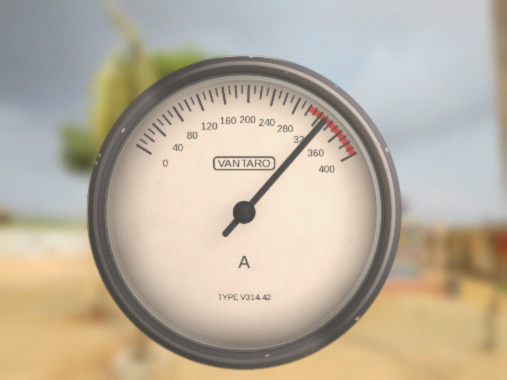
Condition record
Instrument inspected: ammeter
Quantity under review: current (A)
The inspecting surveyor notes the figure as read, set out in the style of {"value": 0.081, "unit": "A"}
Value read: {"value": 330, "unit": "A"}
